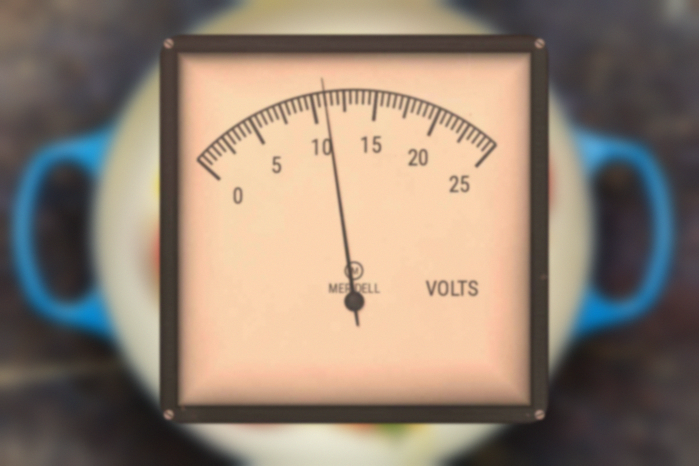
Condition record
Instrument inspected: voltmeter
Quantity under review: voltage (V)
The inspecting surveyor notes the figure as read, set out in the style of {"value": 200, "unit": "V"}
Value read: {"value": 11, "unit": "V"}
